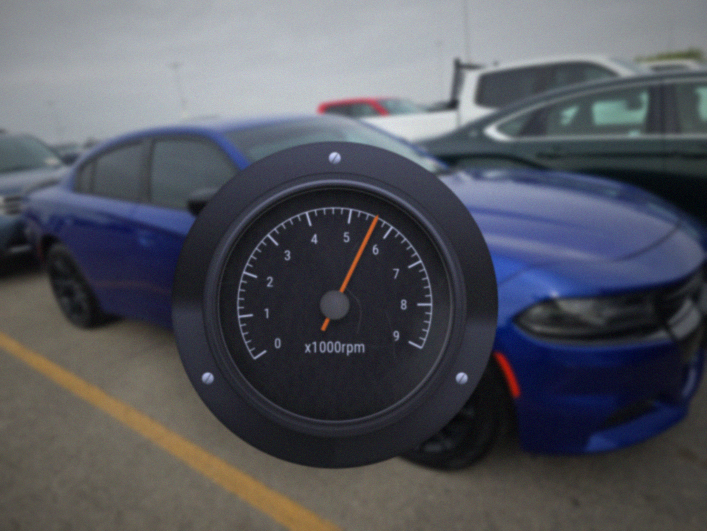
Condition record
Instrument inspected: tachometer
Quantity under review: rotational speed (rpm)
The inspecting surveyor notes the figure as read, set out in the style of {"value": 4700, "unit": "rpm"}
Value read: {"value": 5600, "unit": "rpm"}
